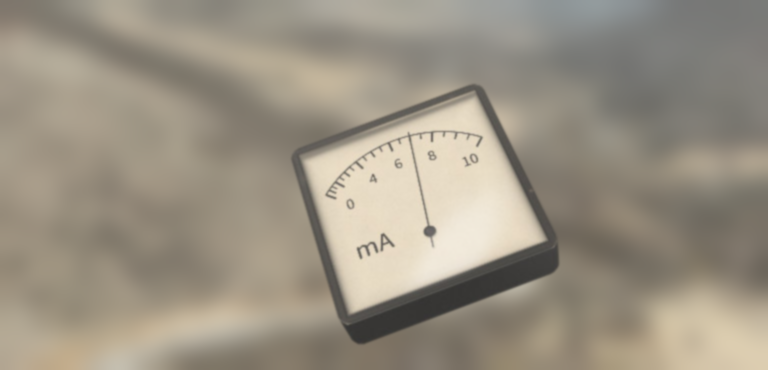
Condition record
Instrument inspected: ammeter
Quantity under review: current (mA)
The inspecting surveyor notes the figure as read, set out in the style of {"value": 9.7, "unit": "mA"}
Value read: {"value": 7, "unit": "mA"}
